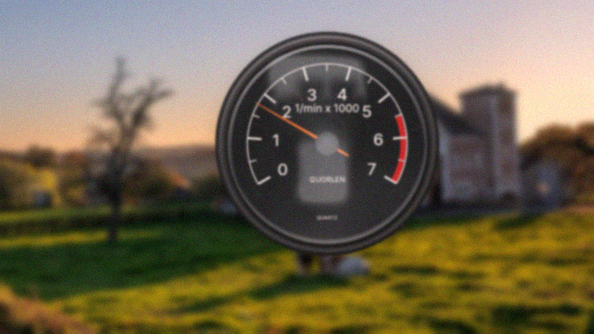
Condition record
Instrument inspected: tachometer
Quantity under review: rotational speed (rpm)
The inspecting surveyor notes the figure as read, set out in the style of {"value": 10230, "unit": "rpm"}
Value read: {"value": 1750, "unit": "rpm"}
